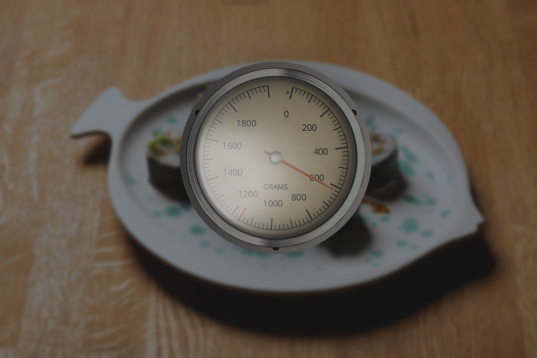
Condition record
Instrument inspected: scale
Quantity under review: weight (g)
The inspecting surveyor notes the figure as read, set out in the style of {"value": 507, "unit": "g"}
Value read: {"value": 620, "unit": "g"}
